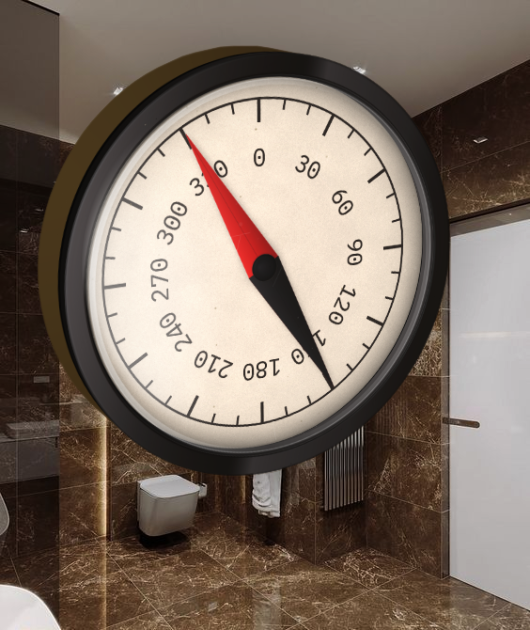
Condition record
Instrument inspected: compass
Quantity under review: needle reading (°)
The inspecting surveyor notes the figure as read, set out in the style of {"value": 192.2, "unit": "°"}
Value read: {"value": 330, "unit": "°"}
